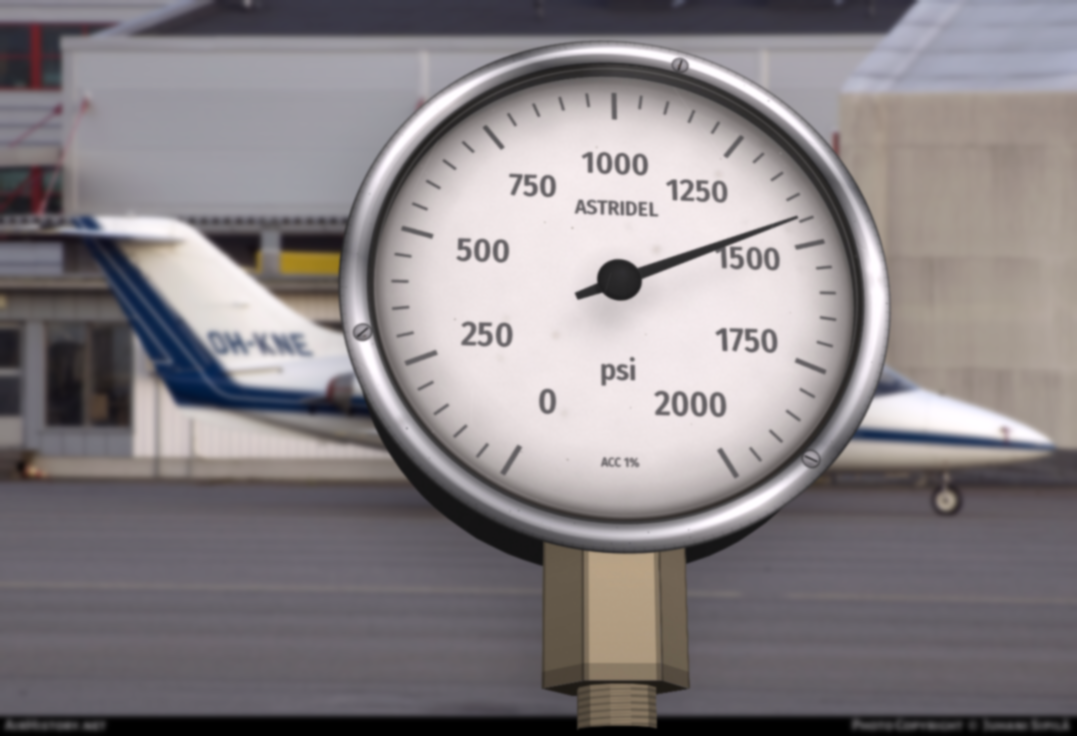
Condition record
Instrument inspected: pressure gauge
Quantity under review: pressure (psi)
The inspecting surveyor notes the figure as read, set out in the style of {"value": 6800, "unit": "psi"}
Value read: {"value": 1450, "unit": "psi"}
